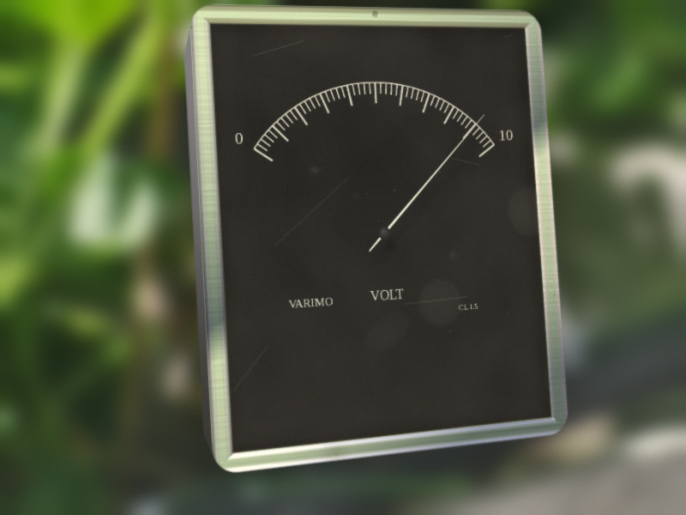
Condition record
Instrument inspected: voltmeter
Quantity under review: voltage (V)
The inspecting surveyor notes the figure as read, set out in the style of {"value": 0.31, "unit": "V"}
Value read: {"value": 9, "unit": "V"}
